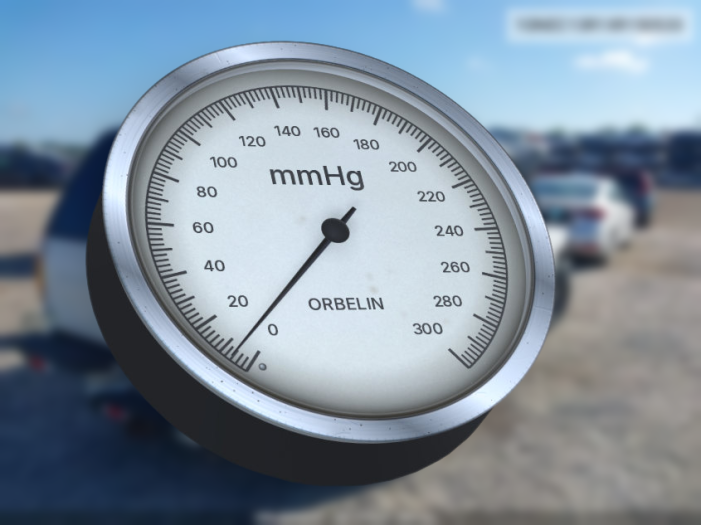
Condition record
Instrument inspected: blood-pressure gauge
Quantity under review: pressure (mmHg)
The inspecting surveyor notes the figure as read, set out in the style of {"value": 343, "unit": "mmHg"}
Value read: {"value": 6, "unit": "mmHg"}
